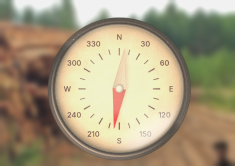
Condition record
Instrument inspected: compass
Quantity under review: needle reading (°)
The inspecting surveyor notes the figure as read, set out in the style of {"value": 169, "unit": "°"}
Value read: {"value": 187.5, "unit": "°"}
